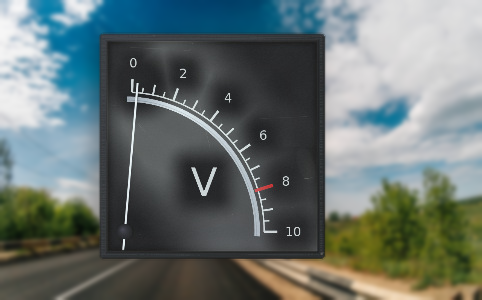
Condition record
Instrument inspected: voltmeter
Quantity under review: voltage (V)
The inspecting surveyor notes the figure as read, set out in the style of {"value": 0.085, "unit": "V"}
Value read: {"value": 0.25, "unit": "V"}
